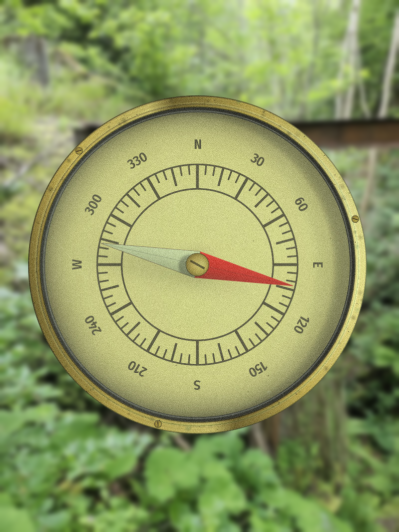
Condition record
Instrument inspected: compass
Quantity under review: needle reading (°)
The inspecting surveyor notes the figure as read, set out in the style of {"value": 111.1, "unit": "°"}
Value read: {"value": 102.5, "unit": "°"}
